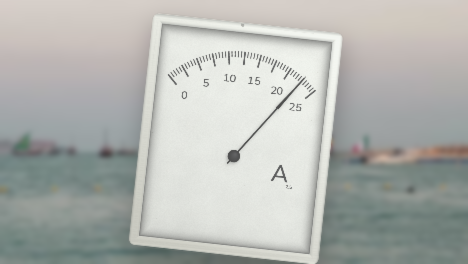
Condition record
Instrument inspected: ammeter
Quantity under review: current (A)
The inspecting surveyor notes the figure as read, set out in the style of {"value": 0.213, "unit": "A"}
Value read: {"value": 22.5, "unit": "A"}
